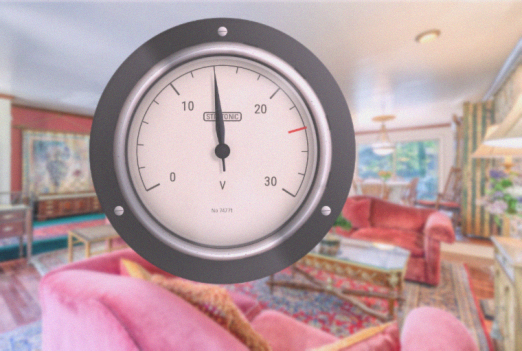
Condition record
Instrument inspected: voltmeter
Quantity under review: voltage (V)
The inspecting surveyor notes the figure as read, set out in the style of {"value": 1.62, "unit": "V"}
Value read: {"value": 14, "unit": "V"}
